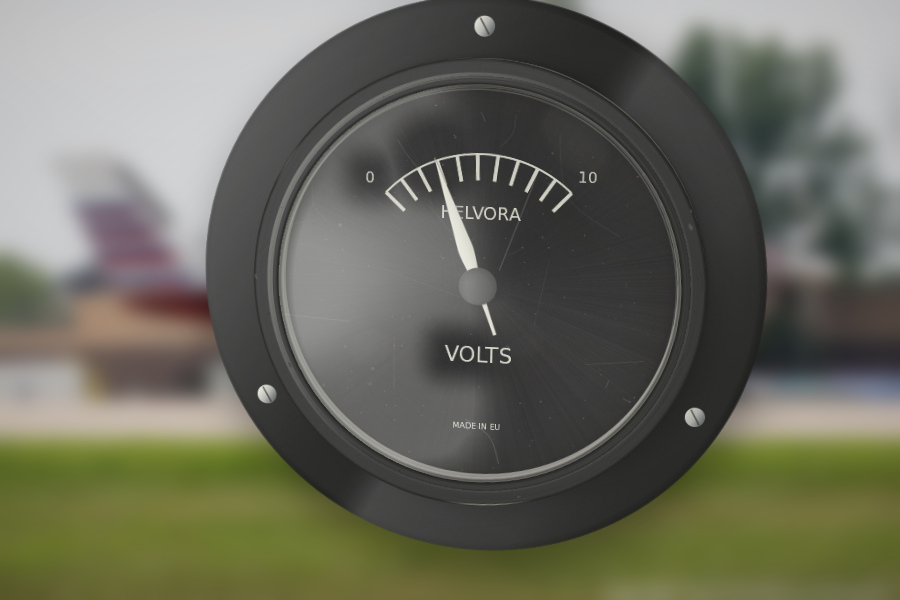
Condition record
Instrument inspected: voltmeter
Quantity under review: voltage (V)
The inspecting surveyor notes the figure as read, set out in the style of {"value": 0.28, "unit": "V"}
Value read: {"value": 3, "unit": "V"}
